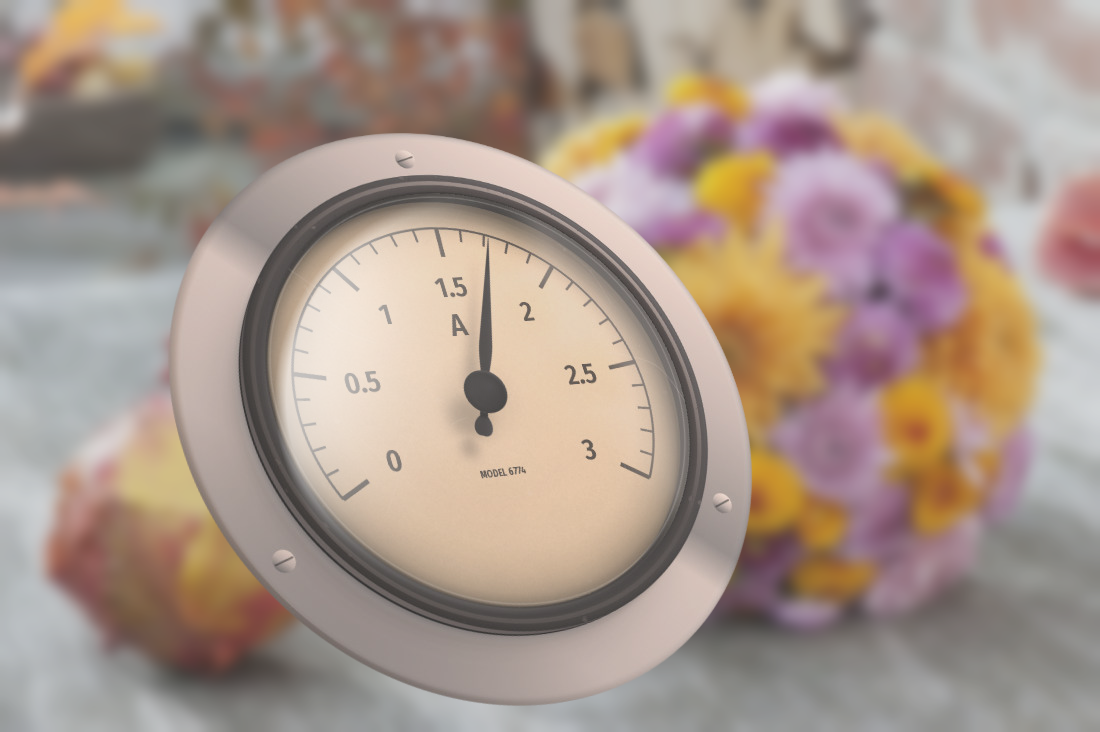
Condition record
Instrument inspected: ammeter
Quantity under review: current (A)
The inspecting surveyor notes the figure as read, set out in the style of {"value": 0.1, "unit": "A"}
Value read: {"value": 1.7, "unit": "A"}
